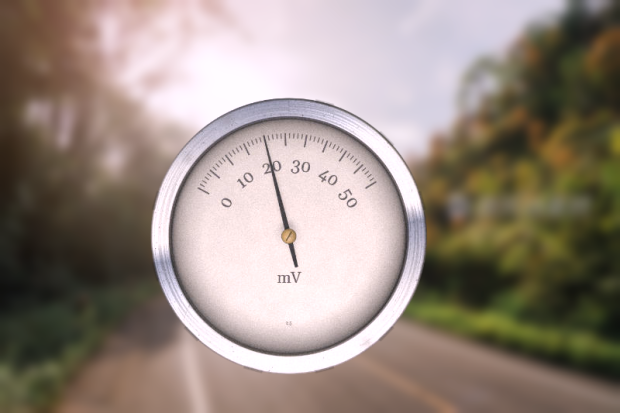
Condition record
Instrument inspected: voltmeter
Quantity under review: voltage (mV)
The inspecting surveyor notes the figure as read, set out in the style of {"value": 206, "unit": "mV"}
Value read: {"value": 20, "unit": "mV"}
